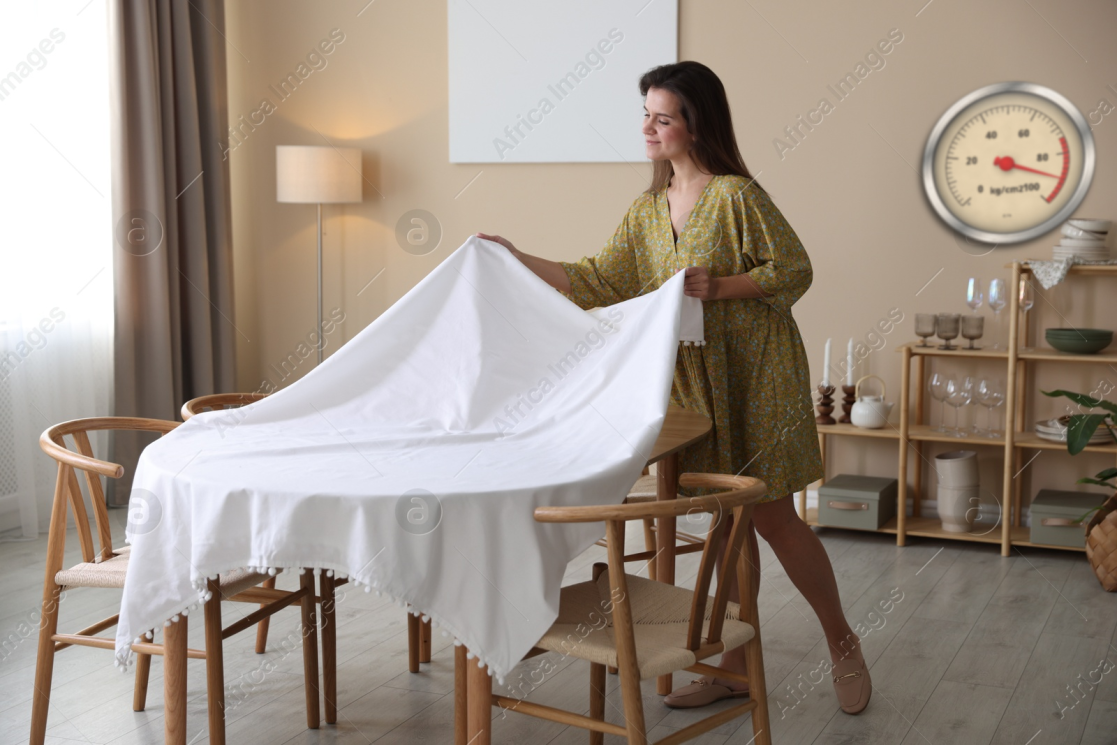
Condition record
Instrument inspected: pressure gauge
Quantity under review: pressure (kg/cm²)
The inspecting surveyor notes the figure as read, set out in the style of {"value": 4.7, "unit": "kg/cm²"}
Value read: {"value": 90, "unit": "kg/cm²"}
